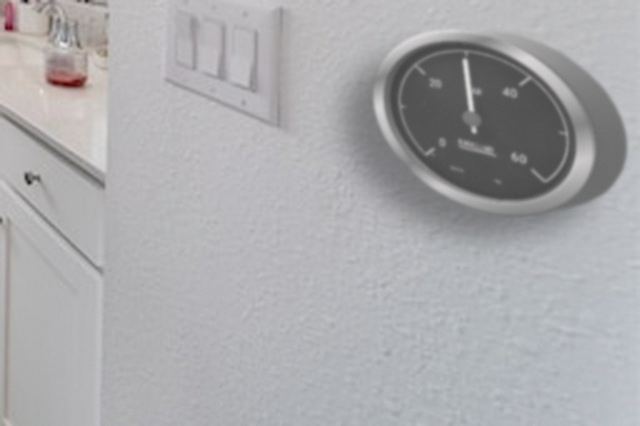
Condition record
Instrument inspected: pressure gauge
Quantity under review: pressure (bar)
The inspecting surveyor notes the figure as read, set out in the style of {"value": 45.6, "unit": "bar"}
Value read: {"value": 30, "unit": "bar"}
